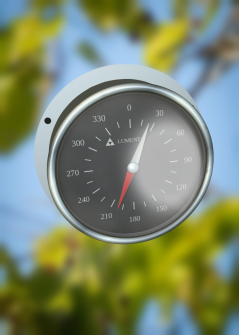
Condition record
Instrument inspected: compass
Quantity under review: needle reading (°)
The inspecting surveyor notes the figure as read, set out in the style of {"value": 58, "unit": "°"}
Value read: {"value": 202.5, "unit": "°"}
